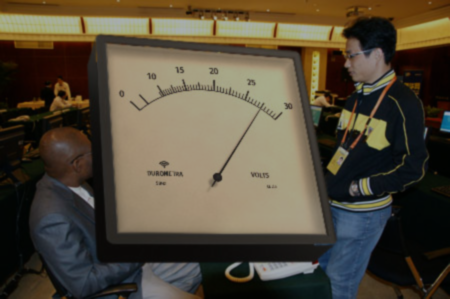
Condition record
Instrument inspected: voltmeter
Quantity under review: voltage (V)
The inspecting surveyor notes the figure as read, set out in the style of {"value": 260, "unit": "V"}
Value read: {"value": 27.5, "unit": "V"}
